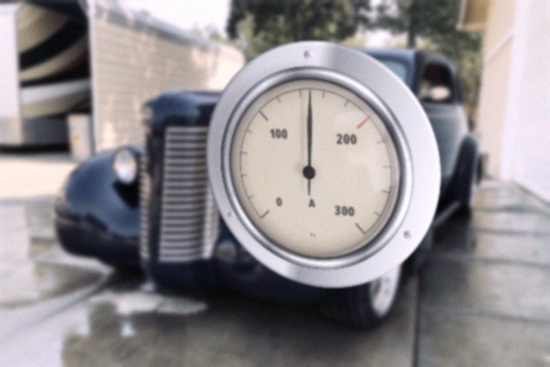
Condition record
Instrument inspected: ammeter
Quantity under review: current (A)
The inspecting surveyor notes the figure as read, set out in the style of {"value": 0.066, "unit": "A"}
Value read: {"value": 150, "unit": "A"}
